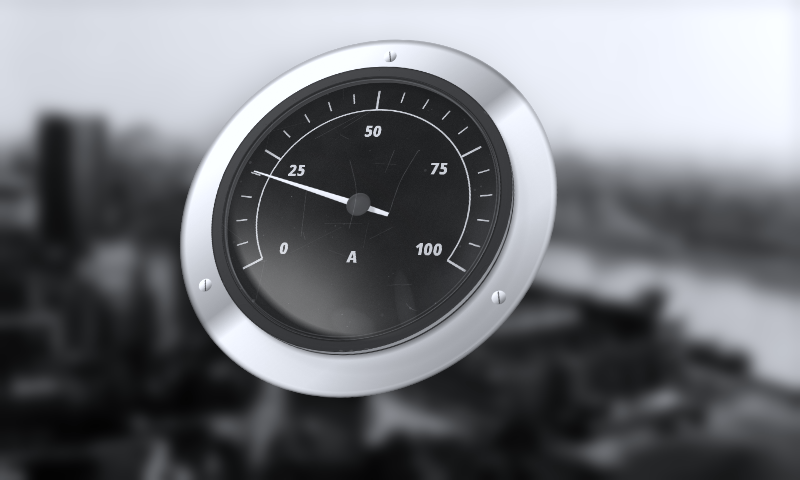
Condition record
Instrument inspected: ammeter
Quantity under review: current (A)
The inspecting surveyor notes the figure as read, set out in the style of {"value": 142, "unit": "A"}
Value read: {"value": 20, "unit": "A"}
